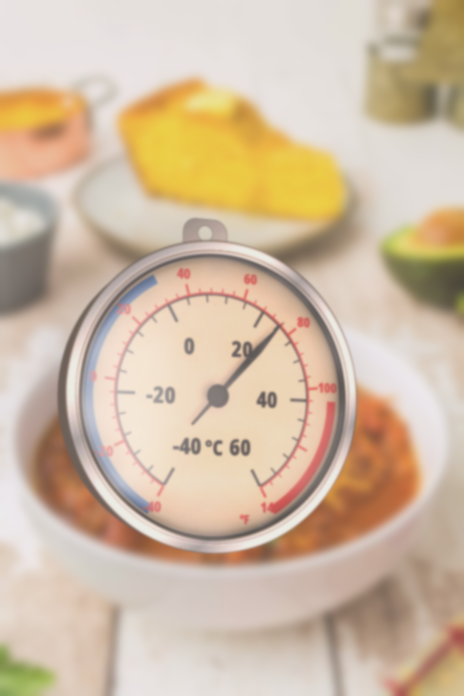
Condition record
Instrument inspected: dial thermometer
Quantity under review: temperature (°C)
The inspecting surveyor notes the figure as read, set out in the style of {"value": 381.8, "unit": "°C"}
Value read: {"value": 24, "unit": "°C"}
